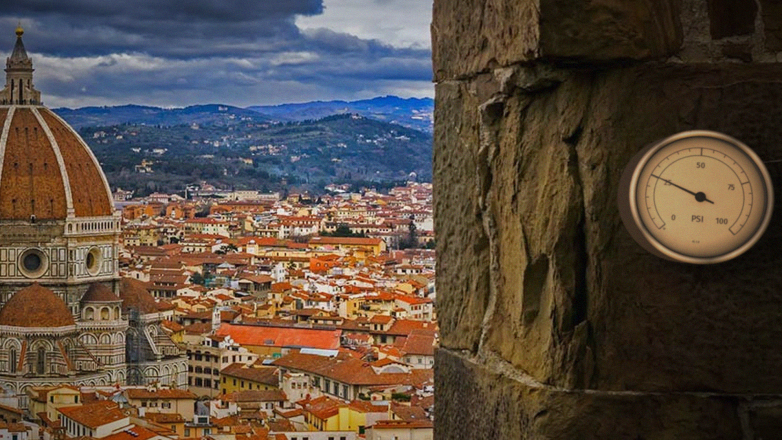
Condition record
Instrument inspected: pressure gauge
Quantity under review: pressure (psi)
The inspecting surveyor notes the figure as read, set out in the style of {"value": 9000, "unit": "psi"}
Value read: {"value": 25, "unit": "psi"}
